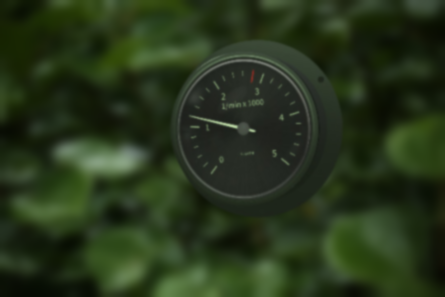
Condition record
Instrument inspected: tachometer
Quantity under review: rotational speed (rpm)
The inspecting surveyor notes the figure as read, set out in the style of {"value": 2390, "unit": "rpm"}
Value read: {"value": 1200, "unit": "rpm"}
